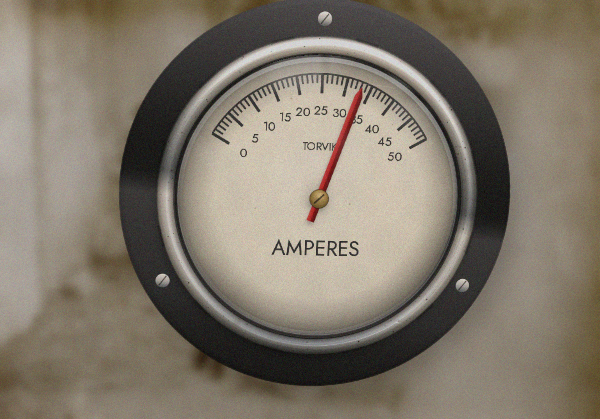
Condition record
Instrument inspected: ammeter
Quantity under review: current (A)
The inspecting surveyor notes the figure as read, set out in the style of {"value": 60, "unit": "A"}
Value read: {"value": 33, "unit": "A"}
